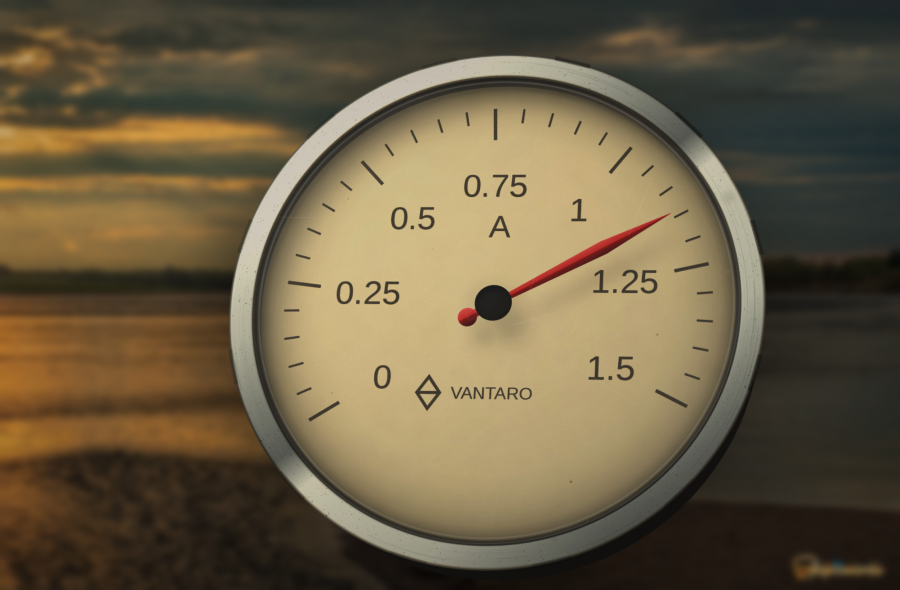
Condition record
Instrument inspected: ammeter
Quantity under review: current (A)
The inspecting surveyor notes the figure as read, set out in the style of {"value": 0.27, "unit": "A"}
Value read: {"value": 1.15, "unit": "A"}
